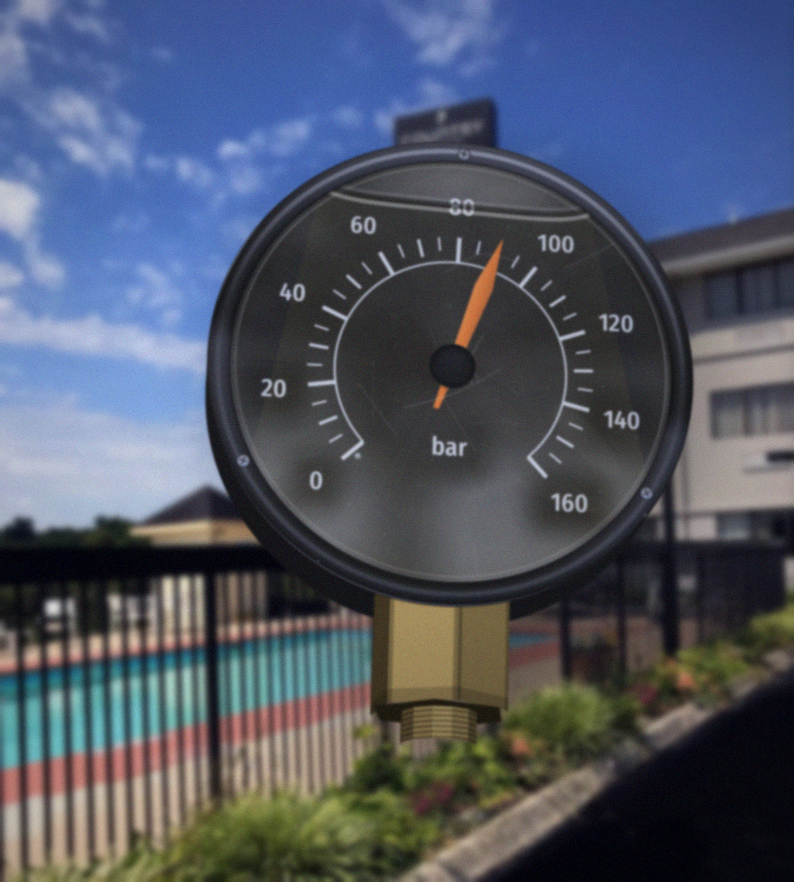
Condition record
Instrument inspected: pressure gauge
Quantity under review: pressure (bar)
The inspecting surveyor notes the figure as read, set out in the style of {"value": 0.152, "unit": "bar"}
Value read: {"value": 90, "unit": "bar"}
